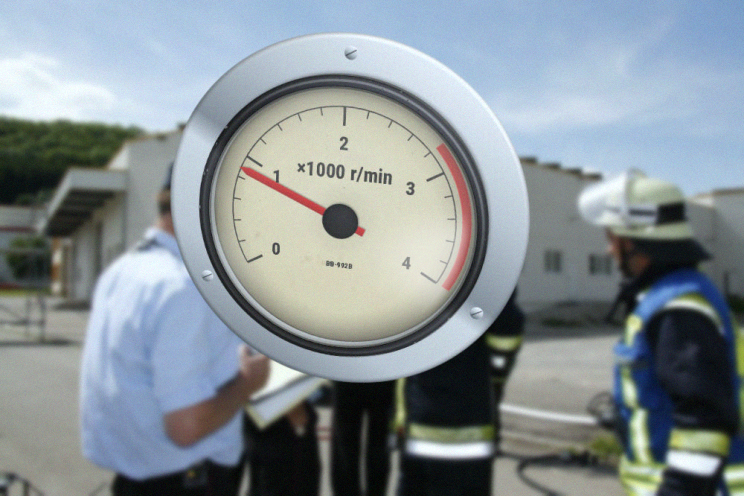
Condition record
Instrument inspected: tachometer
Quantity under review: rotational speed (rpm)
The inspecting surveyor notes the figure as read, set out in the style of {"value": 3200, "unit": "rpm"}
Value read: {"value": 900, "unit": "rpm"}
